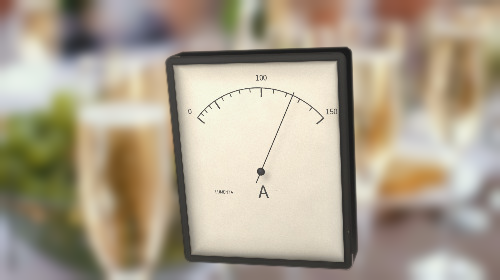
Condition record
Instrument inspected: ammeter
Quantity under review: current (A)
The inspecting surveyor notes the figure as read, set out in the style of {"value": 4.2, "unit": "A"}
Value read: {"value": 125, "unit": "A"}
